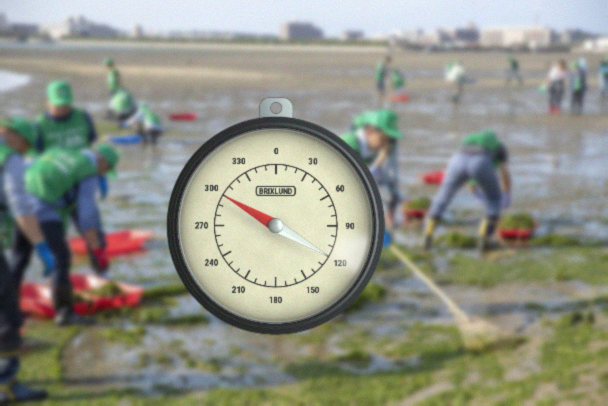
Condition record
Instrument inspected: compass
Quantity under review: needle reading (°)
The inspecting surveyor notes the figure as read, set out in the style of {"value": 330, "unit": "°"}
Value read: {"value": 300, "unit": "°"}
